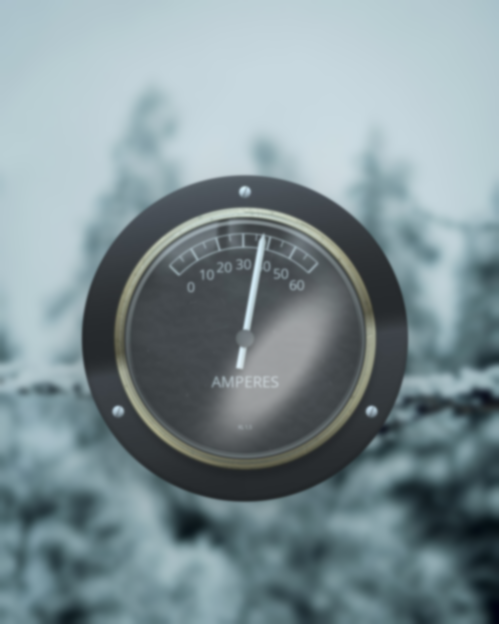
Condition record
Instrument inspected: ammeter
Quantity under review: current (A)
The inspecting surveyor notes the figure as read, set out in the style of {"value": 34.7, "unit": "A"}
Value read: {"value": 37.5, "unit": "A"}
